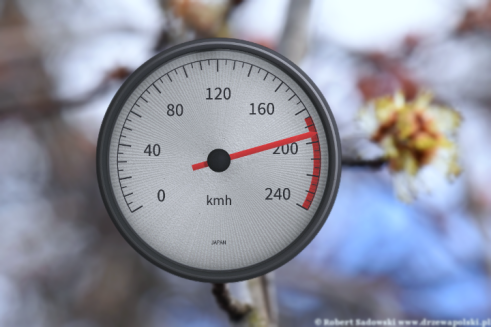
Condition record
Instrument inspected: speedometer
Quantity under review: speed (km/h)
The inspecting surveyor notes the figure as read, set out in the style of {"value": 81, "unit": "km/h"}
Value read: {"value": 195, "unit": "km/h"}
